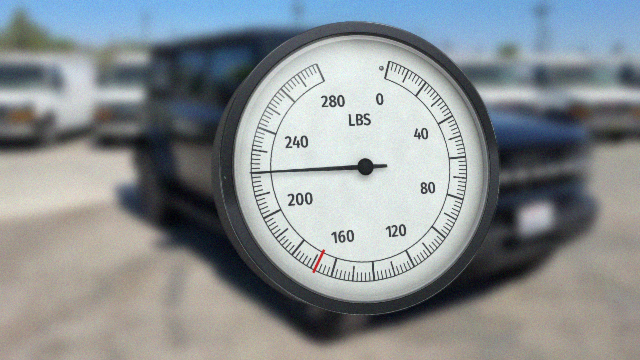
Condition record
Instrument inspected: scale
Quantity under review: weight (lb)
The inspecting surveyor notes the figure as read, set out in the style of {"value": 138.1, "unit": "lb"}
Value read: {"value": 220, "unit": "lb"}
